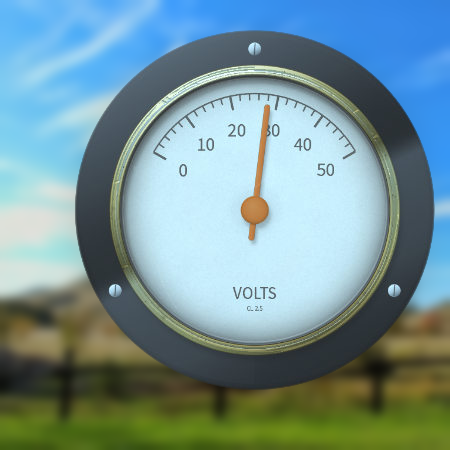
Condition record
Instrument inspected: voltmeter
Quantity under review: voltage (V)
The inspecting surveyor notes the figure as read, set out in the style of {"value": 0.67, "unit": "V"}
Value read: {"value": 28, "unit": "V"}
